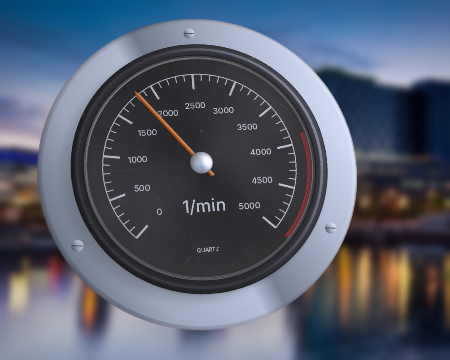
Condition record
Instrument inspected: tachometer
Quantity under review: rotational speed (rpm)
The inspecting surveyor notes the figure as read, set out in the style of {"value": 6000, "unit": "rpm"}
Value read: {"value": 1800, "unit": "rpm"}
